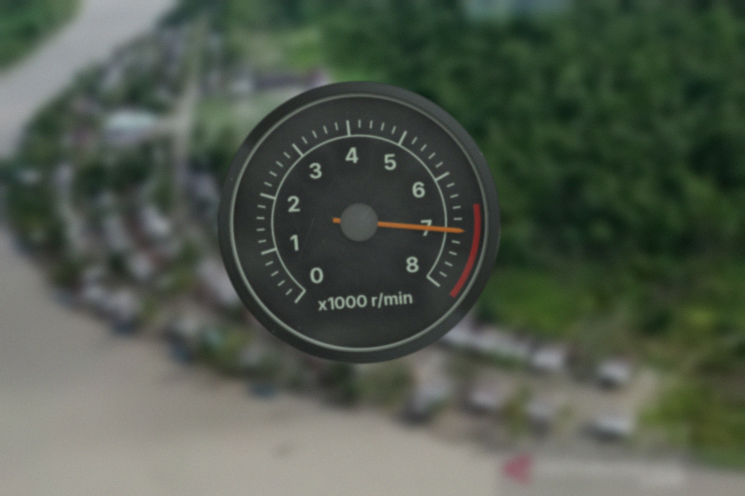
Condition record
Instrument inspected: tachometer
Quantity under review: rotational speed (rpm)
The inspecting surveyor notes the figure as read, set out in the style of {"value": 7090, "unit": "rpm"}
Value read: {"value": 7000, "unit": "rpm"}
